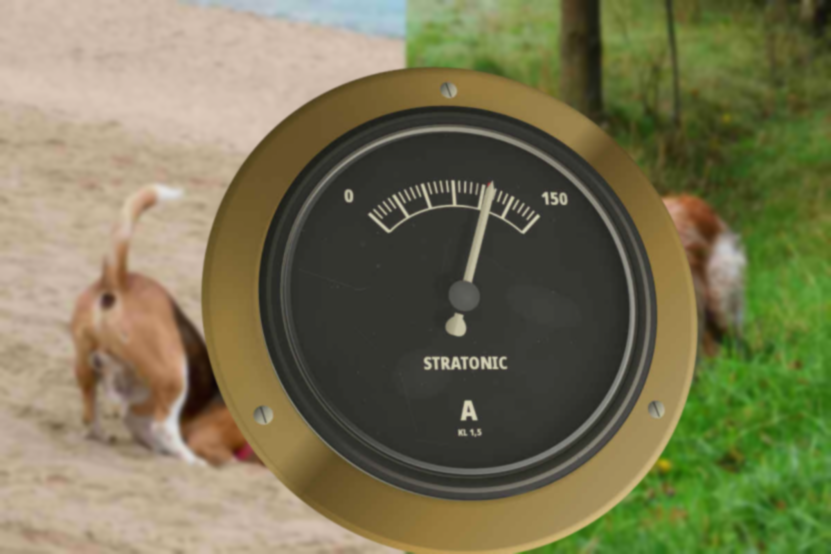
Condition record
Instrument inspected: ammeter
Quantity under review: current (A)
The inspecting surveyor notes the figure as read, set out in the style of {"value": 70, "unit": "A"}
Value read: {"value": 105, "unit": "A"}
